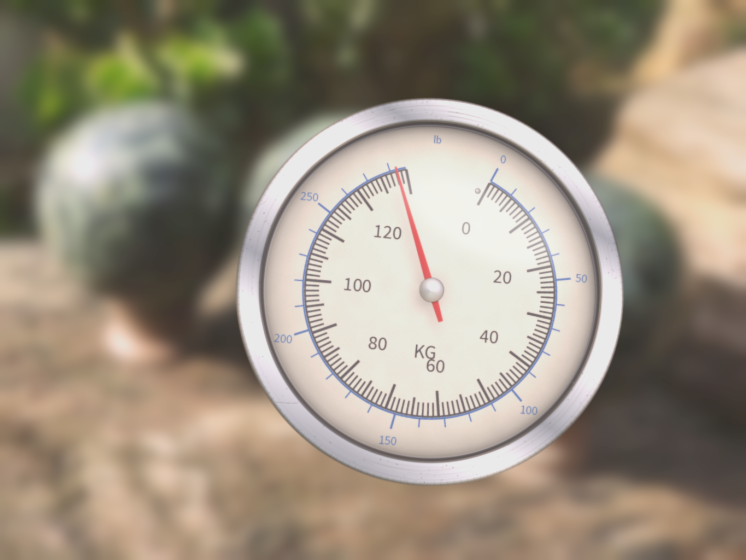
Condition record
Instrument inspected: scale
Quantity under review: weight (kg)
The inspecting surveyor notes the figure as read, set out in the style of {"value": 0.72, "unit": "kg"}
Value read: {"value": 128, "unit": "kg"}
